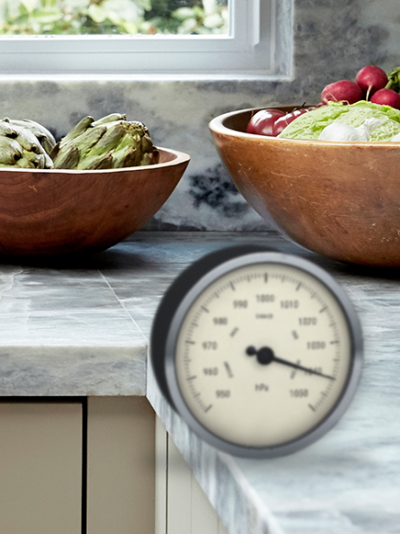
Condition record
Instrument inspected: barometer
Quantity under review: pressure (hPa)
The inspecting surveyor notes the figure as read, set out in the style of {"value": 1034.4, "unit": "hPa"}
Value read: {"value": 1040, "unit": "hPa"}
